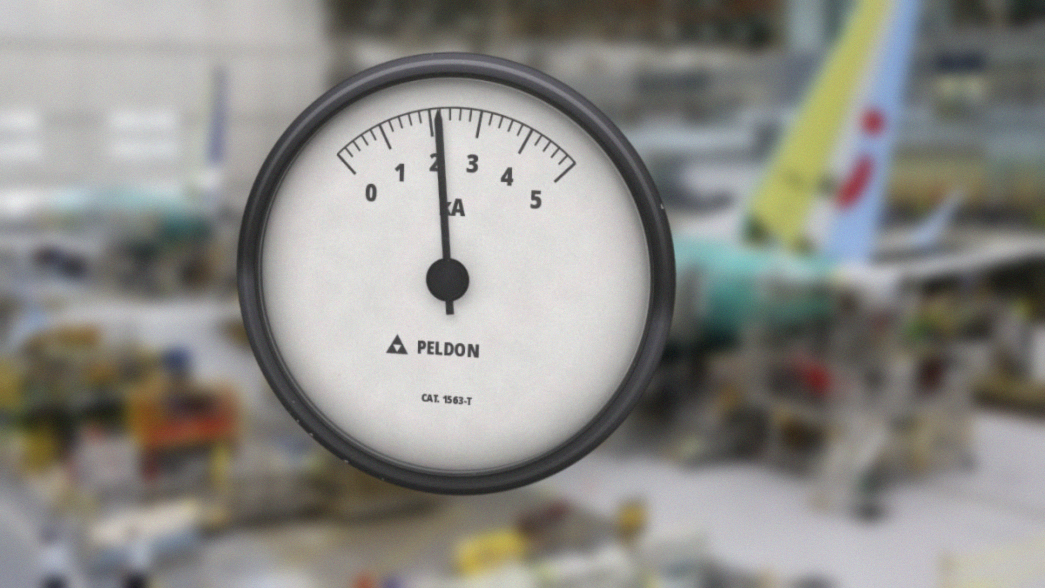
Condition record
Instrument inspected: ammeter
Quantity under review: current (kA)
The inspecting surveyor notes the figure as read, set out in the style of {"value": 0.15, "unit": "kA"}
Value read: {"value": 2.2, "unit": "kA"}
